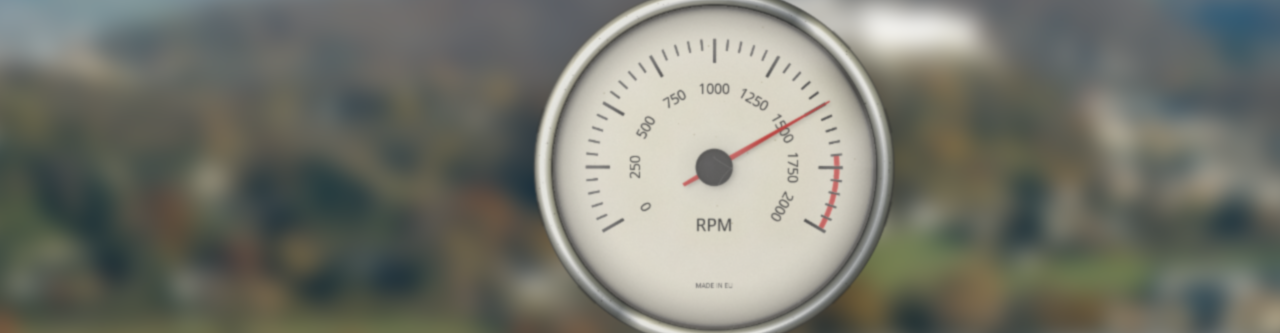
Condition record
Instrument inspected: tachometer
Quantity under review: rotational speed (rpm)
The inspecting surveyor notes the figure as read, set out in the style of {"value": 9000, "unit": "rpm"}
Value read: {"value": 1500, "unit": "rpm"}
